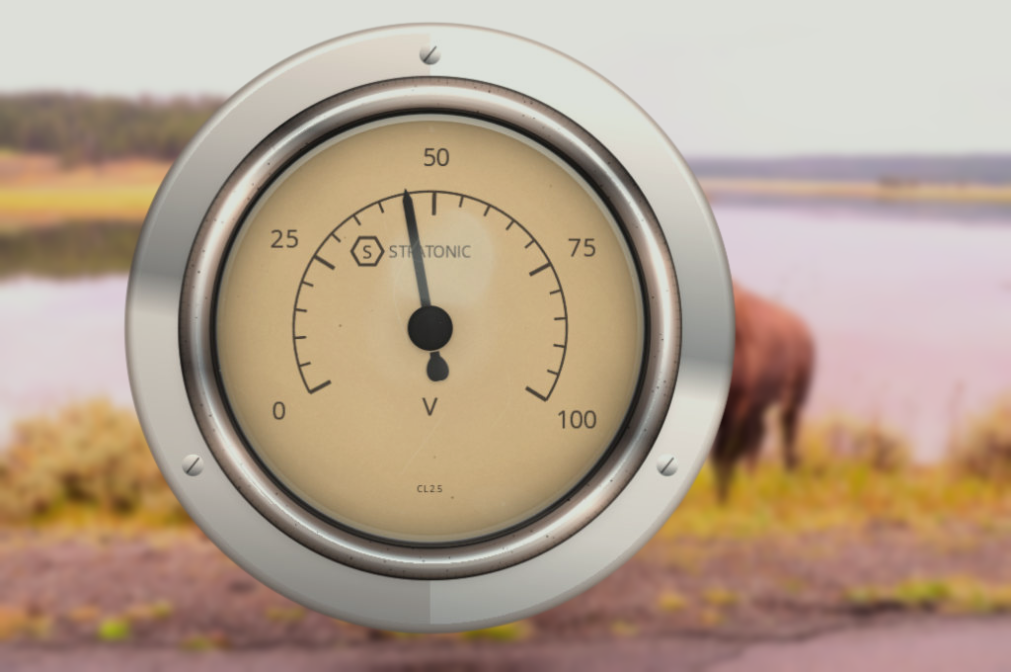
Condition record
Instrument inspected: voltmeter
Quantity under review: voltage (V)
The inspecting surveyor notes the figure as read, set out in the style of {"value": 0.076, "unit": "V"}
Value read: {"value": 45, "unit": "V"}
